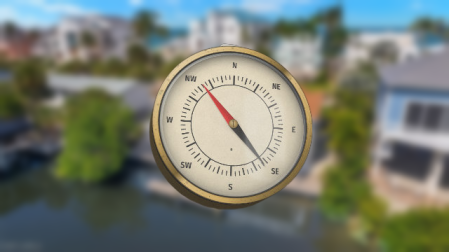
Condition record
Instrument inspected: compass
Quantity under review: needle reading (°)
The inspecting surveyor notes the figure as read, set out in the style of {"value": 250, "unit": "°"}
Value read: {"value": 320, "unit": "°"}
